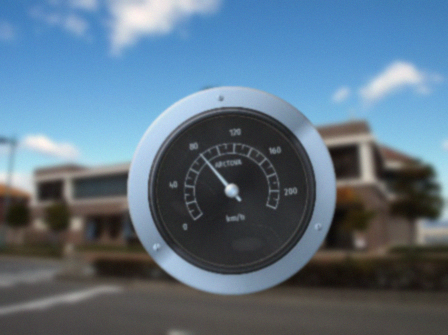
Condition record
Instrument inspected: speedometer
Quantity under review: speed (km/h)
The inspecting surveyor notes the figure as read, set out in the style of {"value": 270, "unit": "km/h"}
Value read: {"value": 80, "unit": "km/h"}
